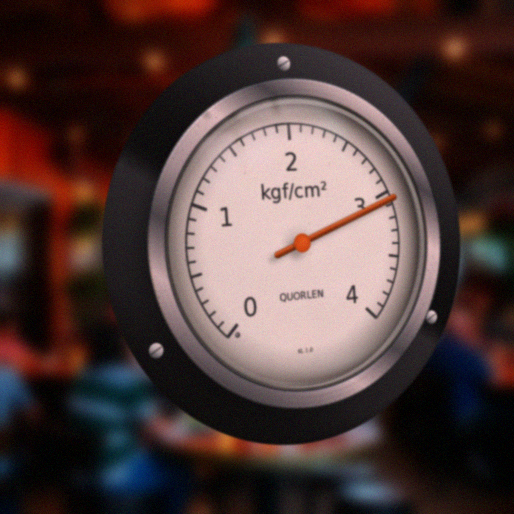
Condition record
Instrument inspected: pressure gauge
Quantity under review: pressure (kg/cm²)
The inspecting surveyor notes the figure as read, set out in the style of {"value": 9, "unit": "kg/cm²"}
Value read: {"value": 3.05, "unit": "kg/cm²"}
